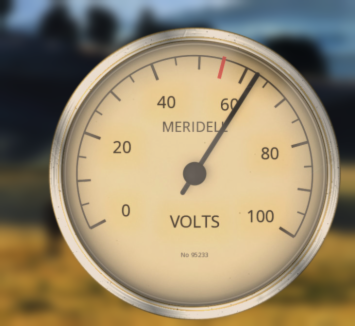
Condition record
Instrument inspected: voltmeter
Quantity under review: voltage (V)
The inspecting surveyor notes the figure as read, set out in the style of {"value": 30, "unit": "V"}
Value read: {"value": 62.5, "unit": "V"}
